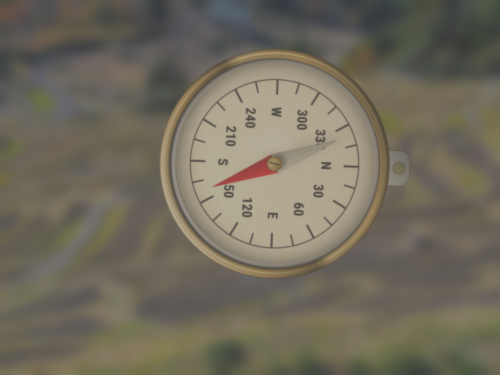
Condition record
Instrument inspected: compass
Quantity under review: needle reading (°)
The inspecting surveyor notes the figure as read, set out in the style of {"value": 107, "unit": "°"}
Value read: {"value": 157.5, "unit": "°"}
